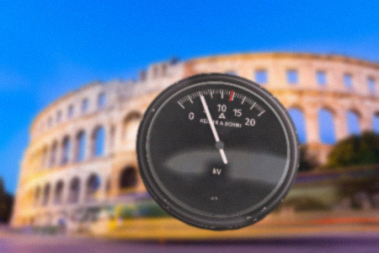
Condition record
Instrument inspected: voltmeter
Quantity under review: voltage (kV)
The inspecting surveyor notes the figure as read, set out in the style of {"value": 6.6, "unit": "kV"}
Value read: {"value": 5, "unit": "kV"}
